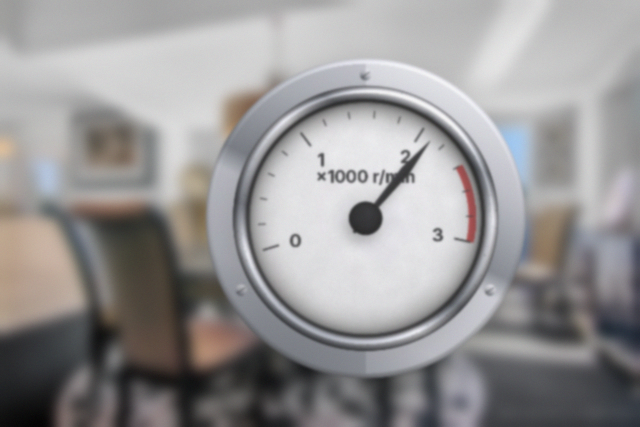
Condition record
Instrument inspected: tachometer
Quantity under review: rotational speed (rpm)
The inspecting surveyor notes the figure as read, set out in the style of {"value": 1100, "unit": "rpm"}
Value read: {"value": 2100, "unit": "rpm"}
